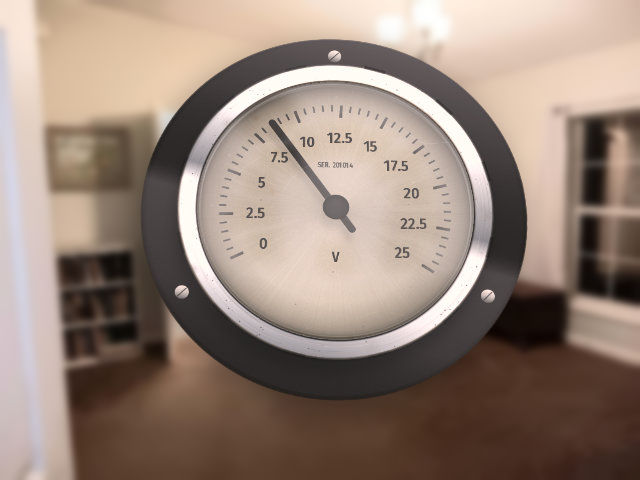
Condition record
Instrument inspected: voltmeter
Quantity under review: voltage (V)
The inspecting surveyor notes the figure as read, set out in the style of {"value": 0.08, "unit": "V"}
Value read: {"value": 8.5, "unit": "V"}
